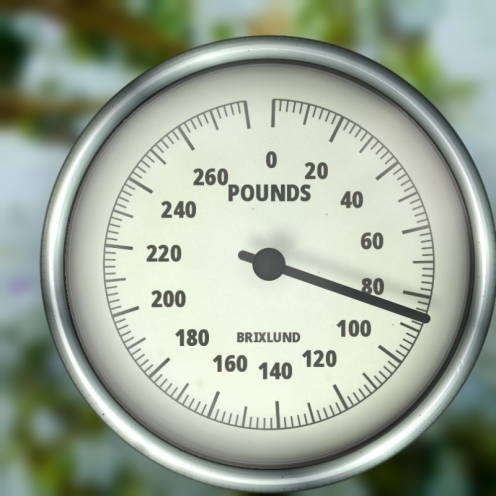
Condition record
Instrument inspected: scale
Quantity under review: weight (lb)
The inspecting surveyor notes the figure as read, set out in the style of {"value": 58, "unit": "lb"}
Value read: {"value": 86, "unit": "lb"}
